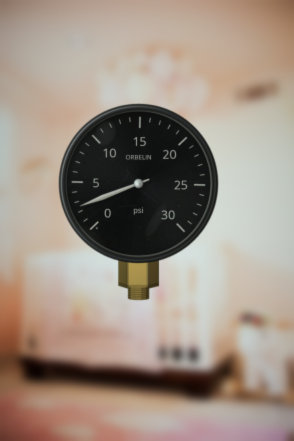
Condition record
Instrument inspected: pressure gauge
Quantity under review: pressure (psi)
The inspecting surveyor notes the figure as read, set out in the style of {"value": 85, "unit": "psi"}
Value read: {"value": 2.5, "unit": "psi"}
